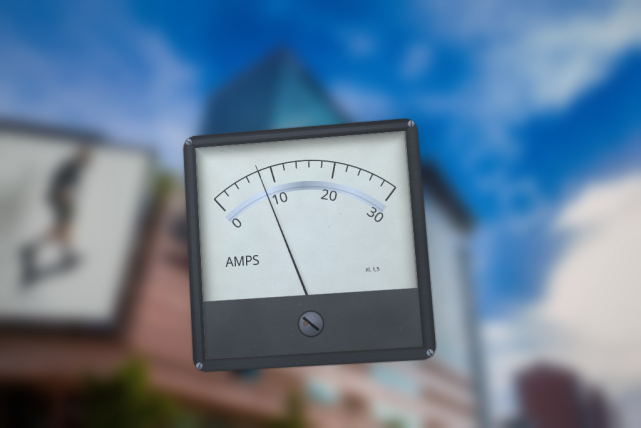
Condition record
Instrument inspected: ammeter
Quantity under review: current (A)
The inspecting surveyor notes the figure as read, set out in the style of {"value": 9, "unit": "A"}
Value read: {"value": 8, "unit": "A"}
